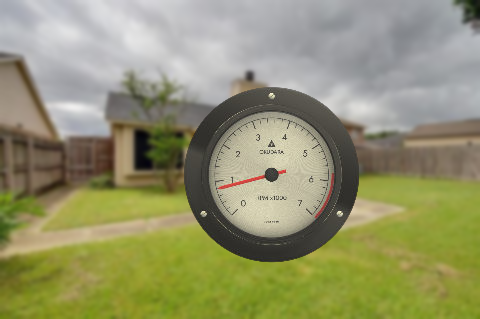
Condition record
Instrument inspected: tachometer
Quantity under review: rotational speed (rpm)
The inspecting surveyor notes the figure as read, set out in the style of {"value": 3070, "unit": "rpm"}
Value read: {"value": 800, "unit": "rpm"}
